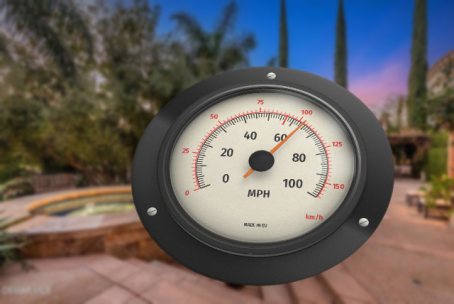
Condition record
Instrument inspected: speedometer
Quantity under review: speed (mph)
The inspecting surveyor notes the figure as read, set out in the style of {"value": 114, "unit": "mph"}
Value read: {"value": 65, "unit": "mph"}
